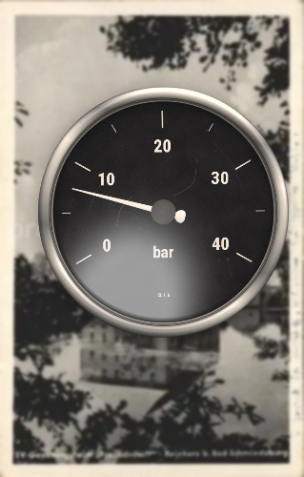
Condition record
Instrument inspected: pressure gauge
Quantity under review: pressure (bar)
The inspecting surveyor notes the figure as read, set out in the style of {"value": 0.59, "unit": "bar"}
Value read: {"value": 7.5, "unit": "bar"}
